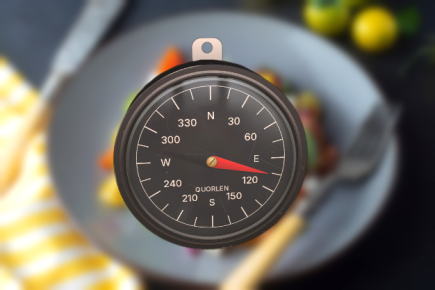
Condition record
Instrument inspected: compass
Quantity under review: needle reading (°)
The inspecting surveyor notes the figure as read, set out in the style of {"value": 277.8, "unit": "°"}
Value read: {"value": 105, "unit": "°"}
